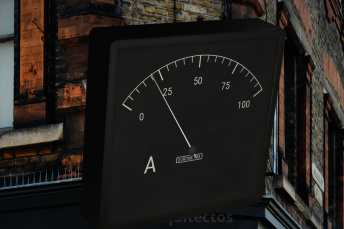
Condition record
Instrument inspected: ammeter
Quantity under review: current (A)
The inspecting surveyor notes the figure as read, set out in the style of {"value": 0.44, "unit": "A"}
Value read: {"value": 20, "unit": "A"}
